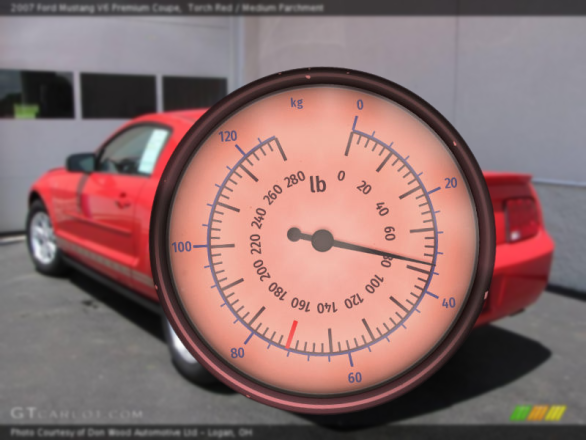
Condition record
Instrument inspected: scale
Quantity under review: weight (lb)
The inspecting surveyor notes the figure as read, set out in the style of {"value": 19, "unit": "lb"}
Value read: {"value": 76, "unit": "lb"}
